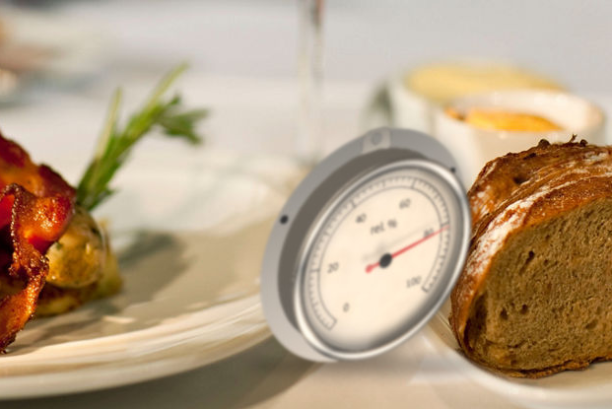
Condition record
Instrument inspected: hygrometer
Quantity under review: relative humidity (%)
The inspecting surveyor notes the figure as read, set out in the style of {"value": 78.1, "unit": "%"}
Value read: {"value": 80, "unit": "%"}
